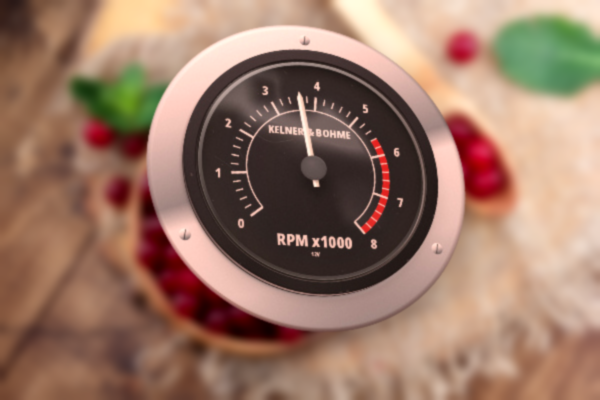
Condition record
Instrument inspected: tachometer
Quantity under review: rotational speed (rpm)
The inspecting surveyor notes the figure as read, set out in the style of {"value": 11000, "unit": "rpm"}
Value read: {"value": 3600, "unit": "rpm"}
